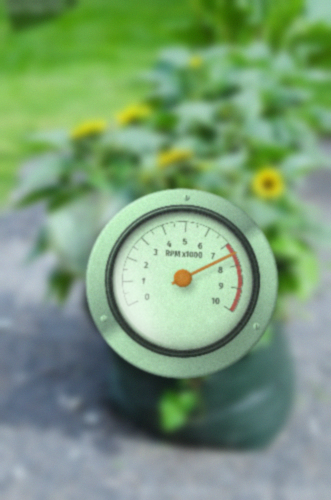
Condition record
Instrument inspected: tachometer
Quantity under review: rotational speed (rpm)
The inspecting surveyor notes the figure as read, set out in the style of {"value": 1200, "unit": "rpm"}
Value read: {"value": 7500, "unit": "rpm"}
